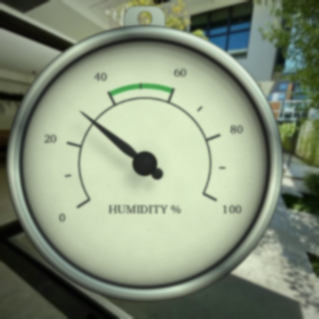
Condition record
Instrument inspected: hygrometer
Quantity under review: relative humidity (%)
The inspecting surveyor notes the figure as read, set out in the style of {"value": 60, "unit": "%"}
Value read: {"value": 30, "unit": "%"}
